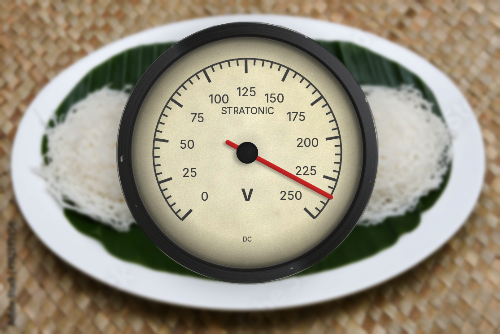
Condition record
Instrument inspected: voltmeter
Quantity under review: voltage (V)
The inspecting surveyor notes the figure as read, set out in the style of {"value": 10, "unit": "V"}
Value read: {"value": 235, "unit": "V"}
